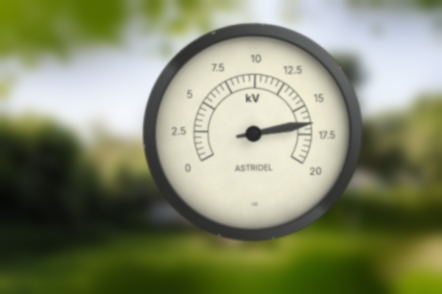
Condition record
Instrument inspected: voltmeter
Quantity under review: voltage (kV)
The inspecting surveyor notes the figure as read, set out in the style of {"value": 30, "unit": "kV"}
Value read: {"value": 16.5, "unit": "kV"}
